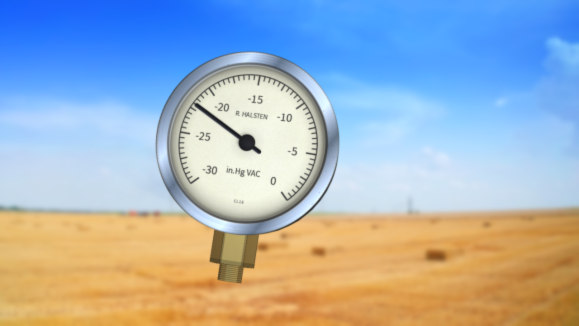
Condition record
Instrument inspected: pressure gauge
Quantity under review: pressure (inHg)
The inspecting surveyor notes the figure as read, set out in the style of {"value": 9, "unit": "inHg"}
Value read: {"value": -22, "unit": "inHg"}
